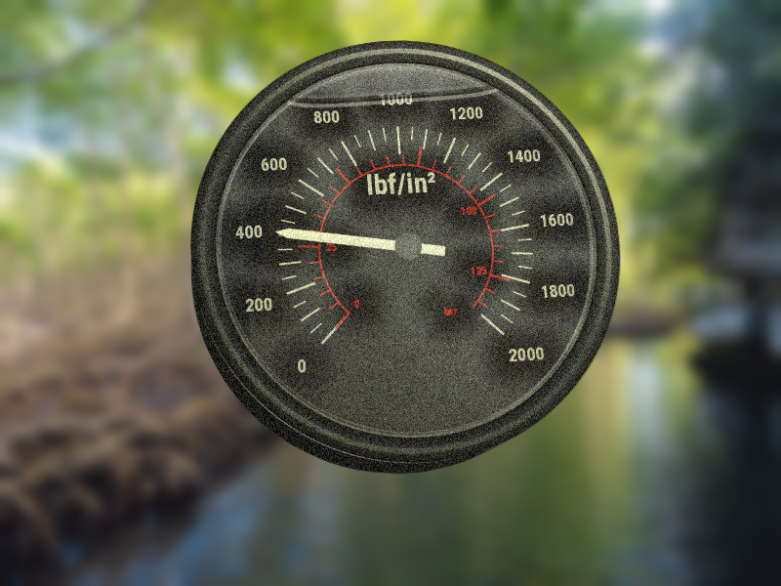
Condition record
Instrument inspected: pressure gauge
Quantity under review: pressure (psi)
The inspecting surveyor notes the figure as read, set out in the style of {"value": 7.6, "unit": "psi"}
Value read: {"value": 400, "unit": "psi"}
